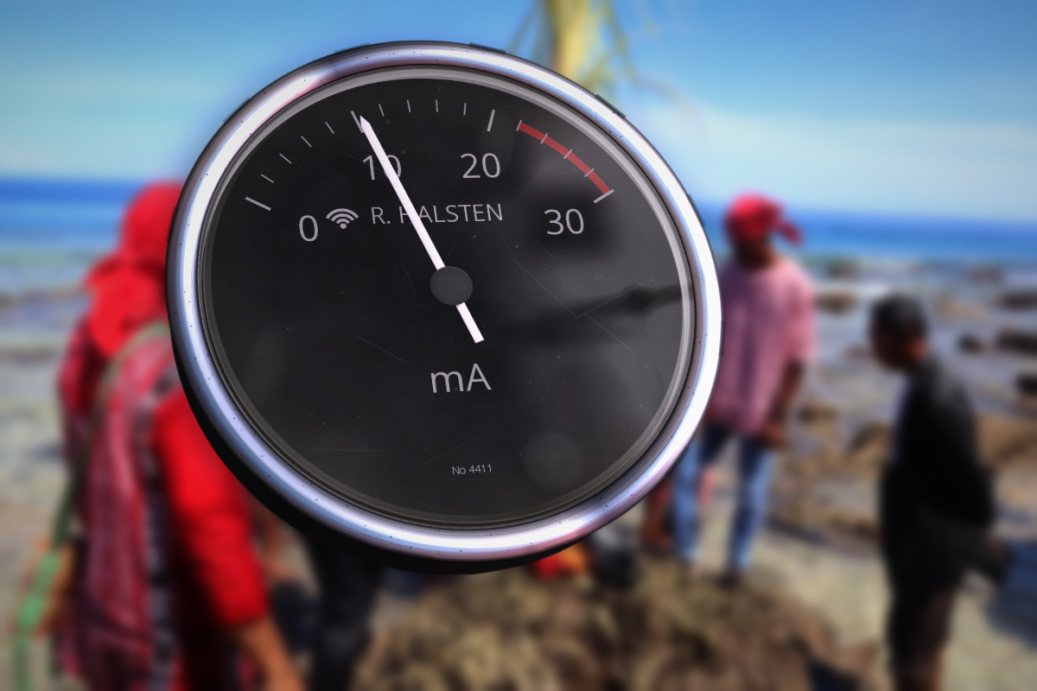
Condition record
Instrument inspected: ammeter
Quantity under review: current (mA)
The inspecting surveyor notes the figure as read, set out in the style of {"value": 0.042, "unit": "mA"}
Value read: {"value": 10, "unit": "mA"}
